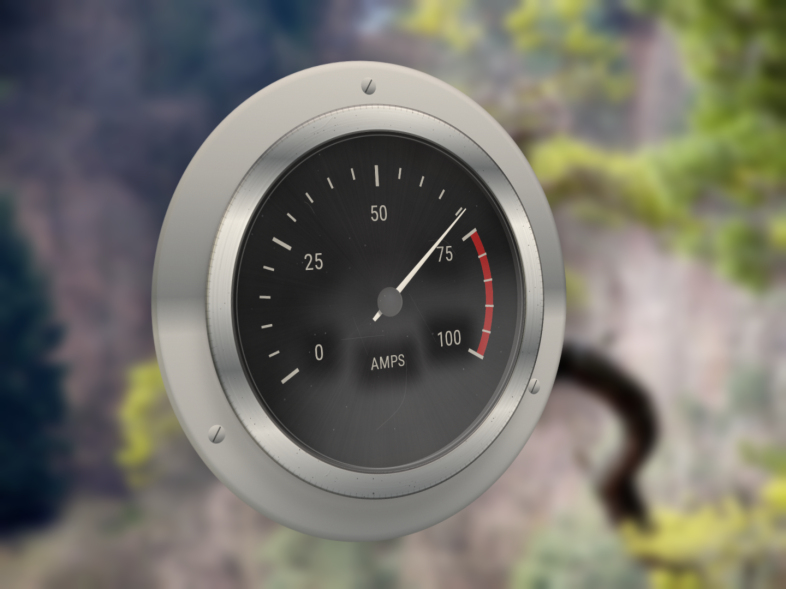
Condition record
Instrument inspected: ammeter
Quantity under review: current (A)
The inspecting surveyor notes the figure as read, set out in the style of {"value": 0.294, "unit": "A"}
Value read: {"value": 70, "unit": "A"}
